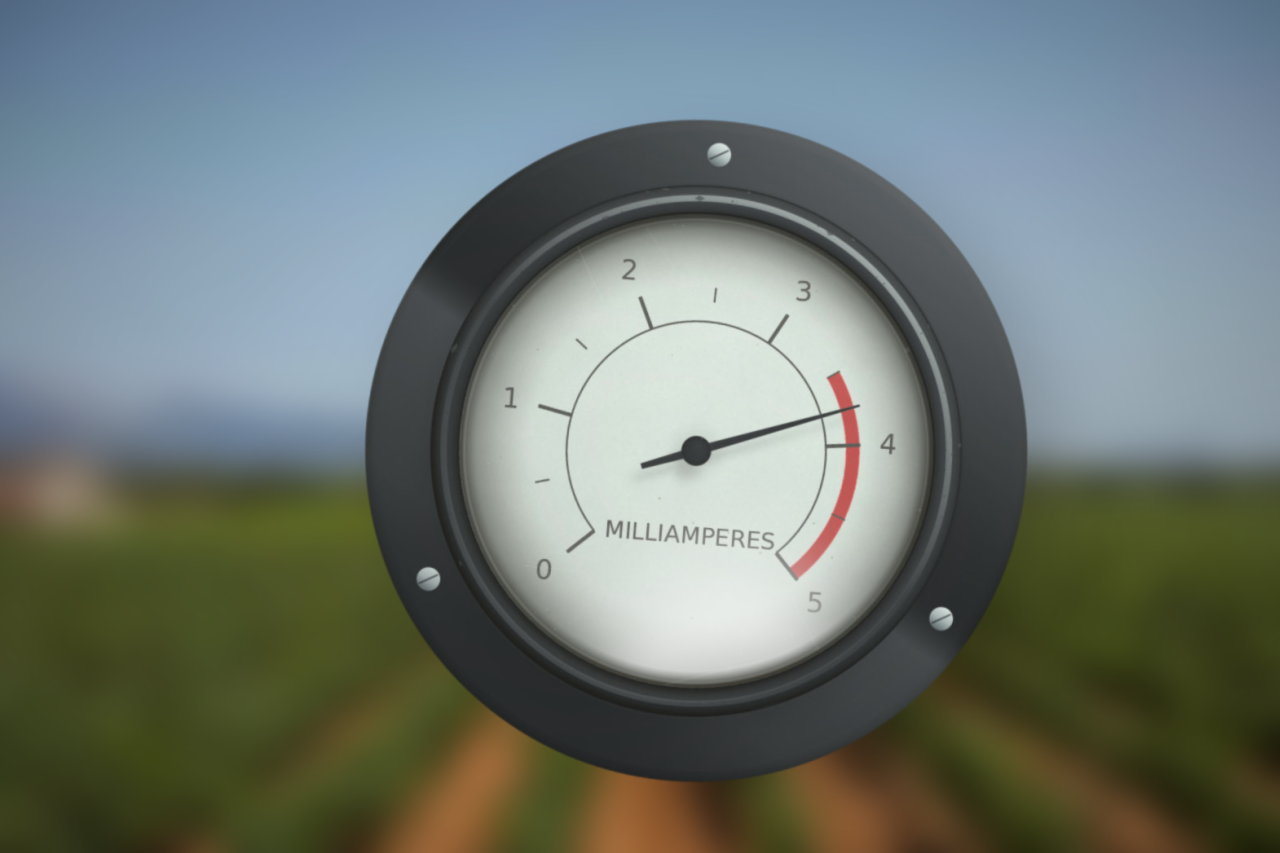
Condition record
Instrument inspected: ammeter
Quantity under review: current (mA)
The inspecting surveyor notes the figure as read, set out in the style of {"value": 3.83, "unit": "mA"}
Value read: {"value": 3.75, "unit": "mA"}
